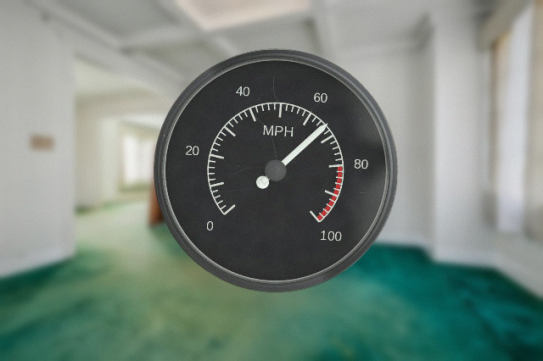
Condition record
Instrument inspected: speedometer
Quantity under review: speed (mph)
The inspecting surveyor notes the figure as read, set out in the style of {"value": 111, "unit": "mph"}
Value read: {"value": 66, "unit": "mph"}
